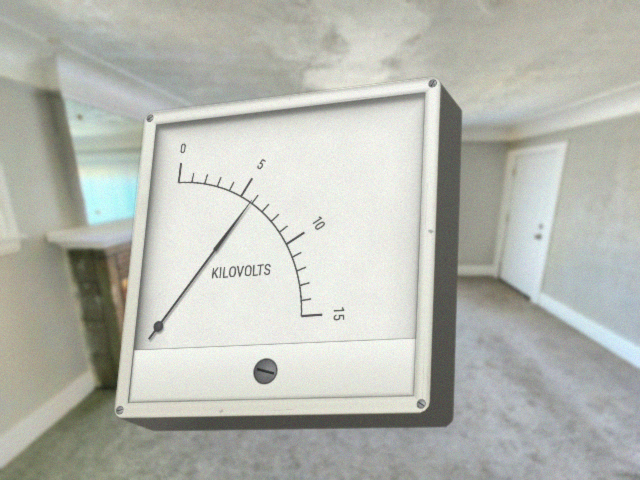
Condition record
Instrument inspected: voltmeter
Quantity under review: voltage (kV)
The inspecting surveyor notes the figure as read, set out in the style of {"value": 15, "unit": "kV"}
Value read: {"value": 6, "unit": "kV"}
